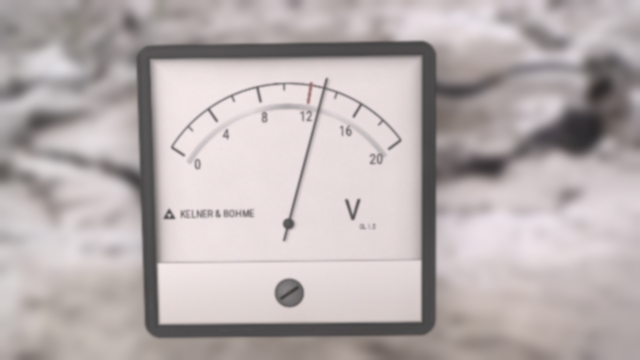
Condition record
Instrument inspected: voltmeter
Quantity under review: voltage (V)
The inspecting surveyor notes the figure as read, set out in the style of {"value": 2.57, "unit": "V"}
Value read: {"value": 13, "unit": "V"}
